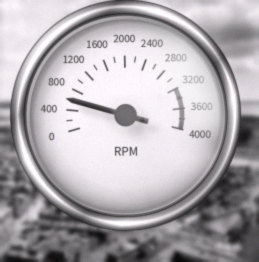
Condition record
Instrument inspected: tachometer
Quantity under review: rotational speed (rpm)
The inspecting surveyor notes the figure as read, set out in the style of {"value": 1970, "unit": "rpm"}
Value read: {"value": 600, "unit": "rpm"}
